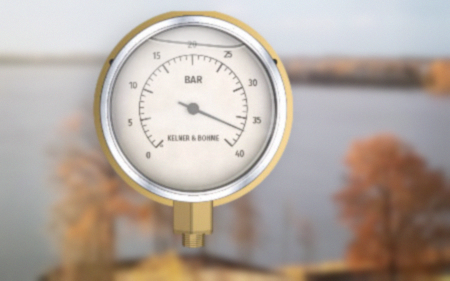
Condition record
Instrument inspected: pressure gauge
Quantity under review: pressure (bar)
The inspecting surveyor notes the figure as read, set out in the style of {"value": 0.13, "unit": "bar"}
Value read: {"value": 37, "unit": "bar"}
